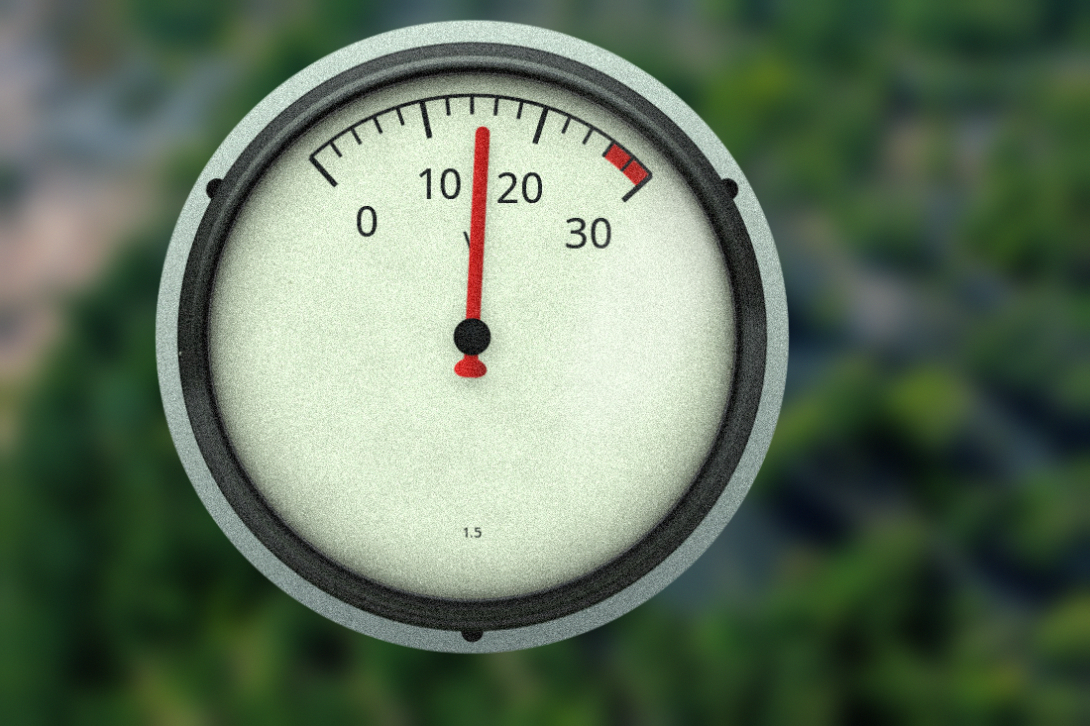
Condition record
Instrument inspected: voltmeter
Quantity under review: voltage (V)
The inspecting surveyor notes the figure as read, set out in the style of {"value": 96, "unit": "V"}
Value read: {"value": 15, "unit": "V"}
